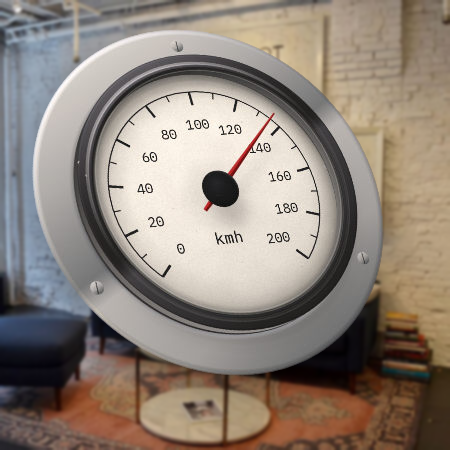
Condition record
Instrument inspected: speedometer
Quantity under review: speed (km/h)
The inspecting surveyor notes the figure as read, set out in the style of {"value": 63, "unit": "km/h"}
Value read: {"value": 135, "unit": "km/h"}
